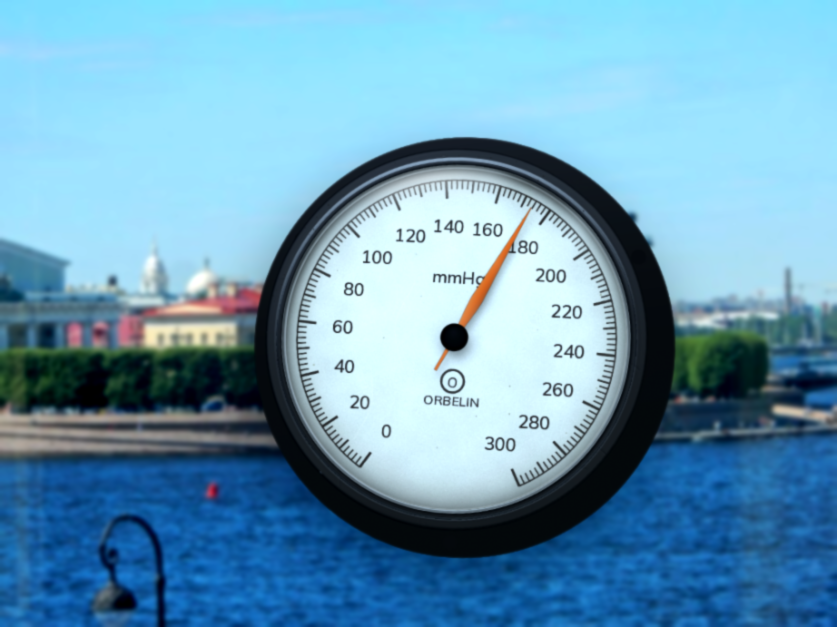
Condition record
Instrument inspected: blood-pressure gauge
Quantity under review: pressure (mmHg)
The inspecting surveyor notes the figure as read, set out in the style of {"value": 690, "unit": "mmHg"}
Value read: {"value": 174, "unit": "mmHg"}
